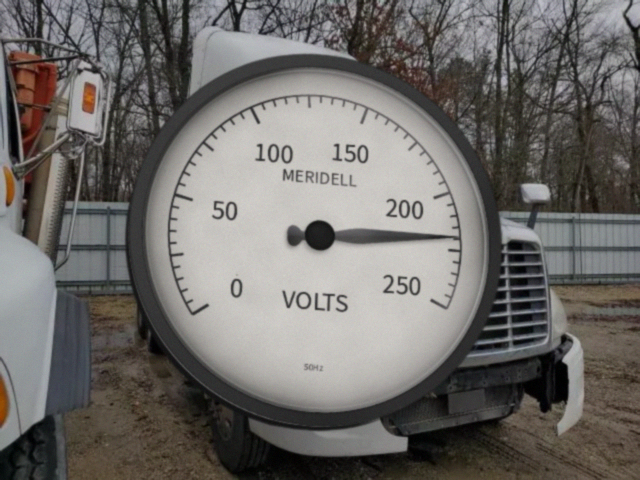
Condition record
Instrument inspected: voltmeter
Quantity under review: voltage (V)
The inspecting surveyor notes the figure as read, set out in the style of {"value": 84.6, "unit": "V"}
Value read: {"value": 220, "unit": "V"}
